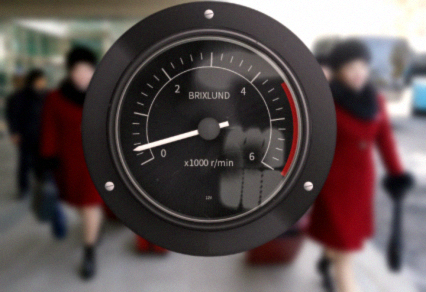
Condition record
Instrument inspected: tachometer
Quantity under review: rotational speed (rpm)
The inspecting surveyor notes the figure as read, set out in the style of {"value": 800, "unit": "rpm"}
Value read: {"value": 300, "unit": "rpm"}
